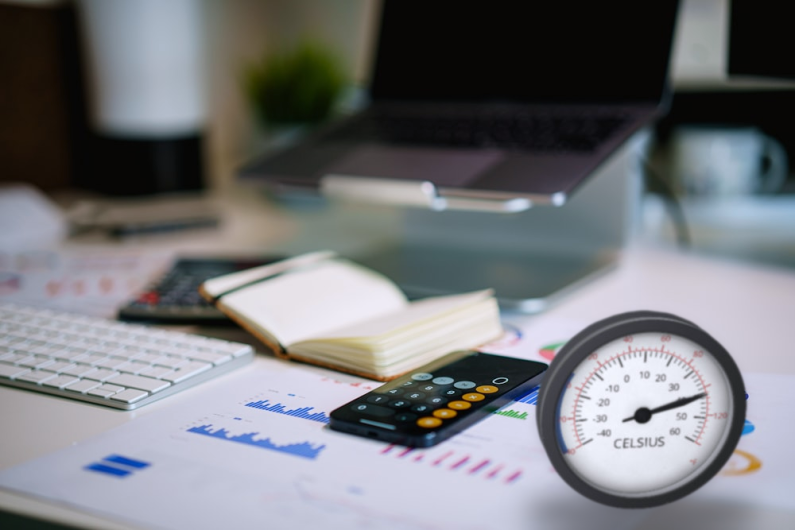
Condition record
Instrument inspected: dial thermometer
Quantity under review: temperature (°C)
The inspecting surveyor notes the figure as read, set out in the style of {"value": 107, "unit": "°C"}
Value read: {"value": 40, "unit": "°C"}
